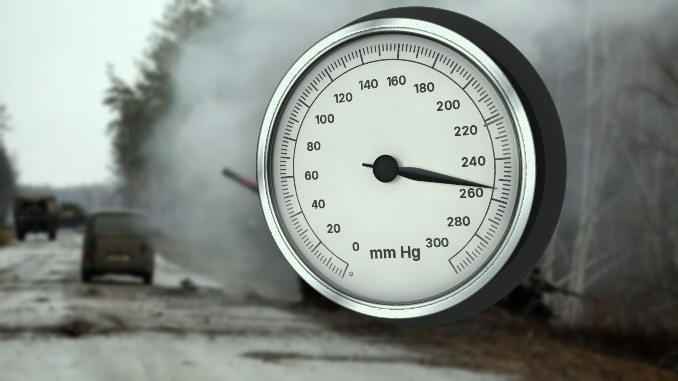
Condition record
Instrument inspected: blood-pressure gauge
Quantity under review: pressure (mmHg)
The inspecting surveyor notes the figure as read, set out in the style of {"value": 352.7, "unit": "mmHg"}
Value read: {"value": 254, "unit": "mmHg"}
